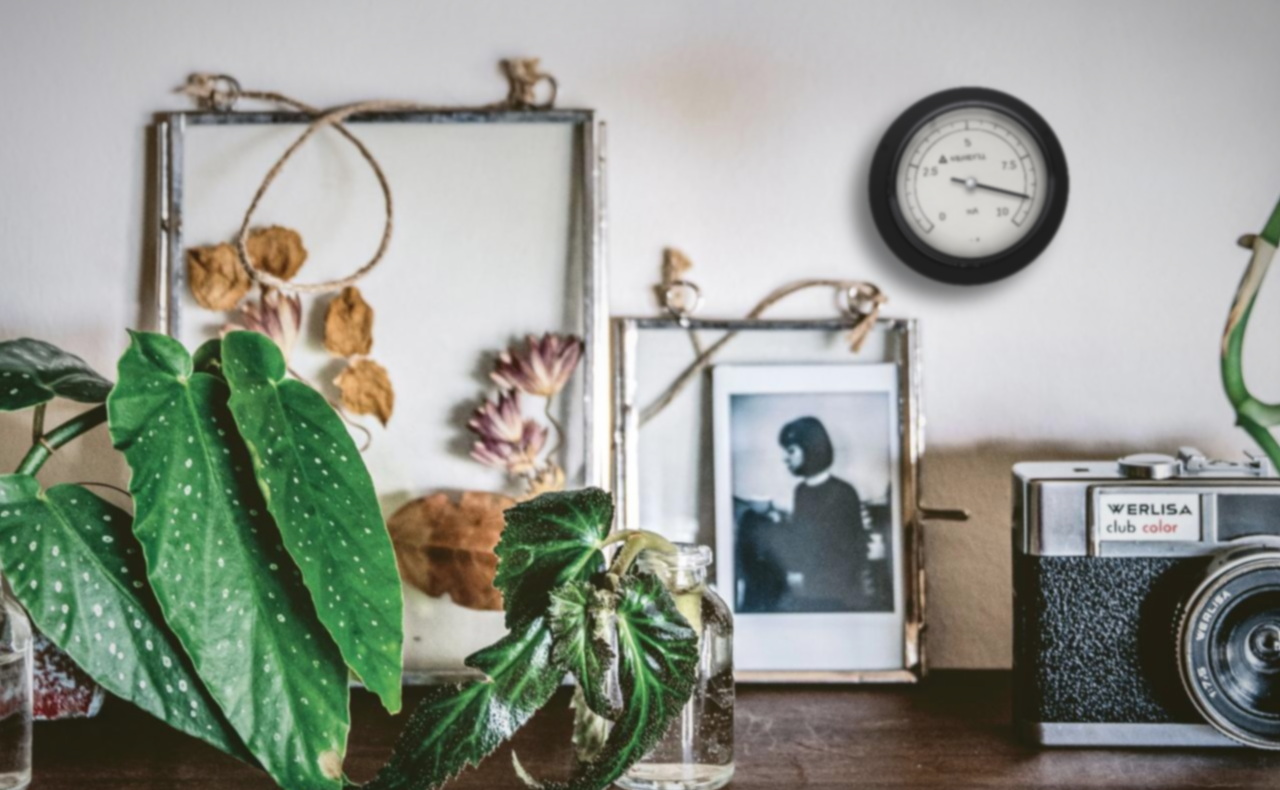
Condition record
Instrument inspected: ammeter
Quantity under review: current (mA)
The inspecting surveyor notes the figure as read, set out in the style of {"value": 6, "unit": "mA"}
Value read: {"value": 9, "unit": "mA"}
